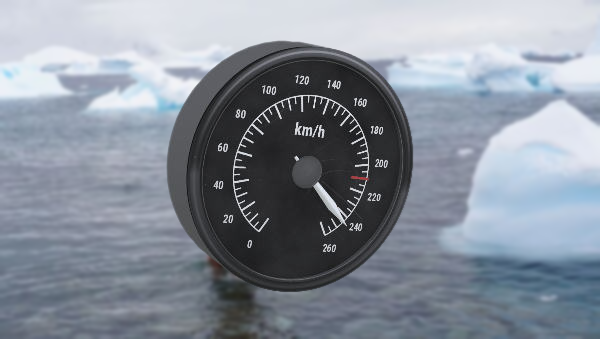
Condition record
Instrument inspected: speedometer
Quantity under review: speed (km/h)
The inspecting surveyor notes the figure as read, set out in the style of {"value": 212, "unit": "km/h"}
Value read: {"value": 245, "unit": "km/h"}
